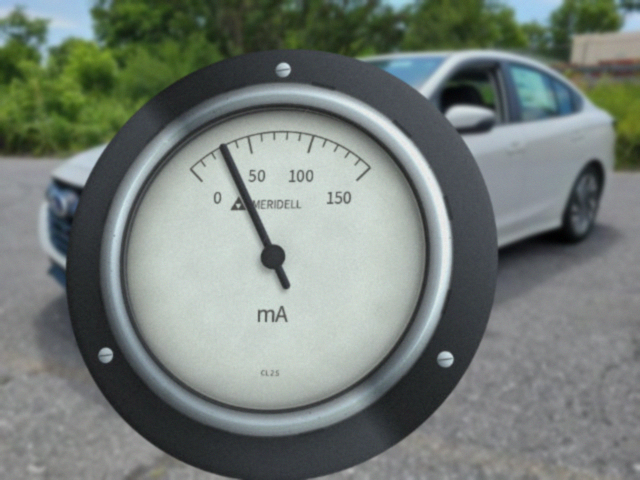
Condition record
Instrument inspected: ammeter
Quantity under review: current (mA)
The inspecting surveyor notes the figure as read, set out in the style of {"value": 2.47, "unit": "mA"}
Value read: {"value": 30, "unit": "mA"}
